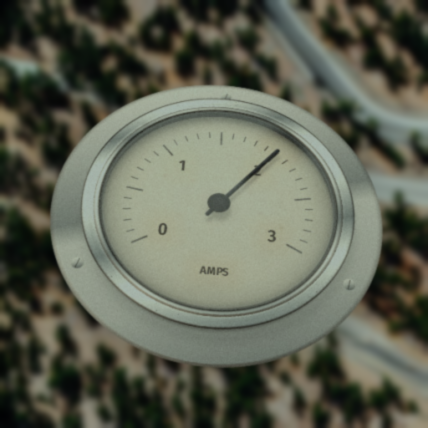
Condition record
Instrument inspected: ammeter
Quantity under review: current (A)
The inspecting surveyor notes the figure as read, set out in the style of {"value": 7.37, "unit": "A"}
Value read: {"value": 2, "unit": "A"}
